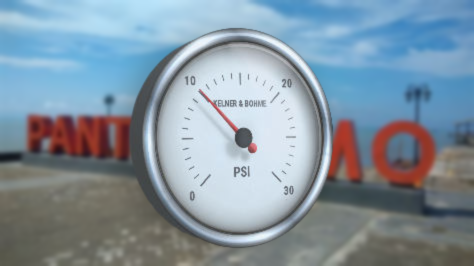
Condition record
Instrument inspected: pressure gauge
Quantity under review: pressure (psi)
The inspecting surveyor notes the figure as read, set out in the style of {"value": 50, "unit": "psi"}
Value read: {"value": 10, "unit": "psi"}
